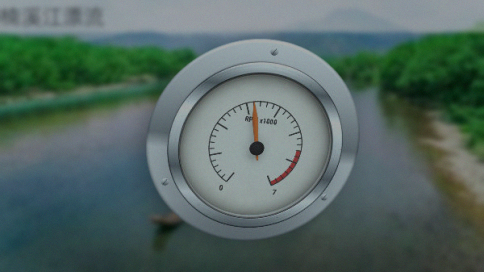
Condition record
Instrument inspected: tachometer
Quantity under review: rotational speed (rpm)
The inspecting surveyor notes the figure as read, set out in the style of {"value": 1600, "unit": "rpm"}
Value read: {"value": 3200, "unit": "rpm"}
